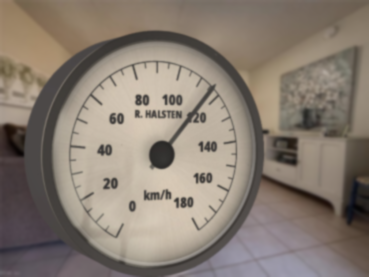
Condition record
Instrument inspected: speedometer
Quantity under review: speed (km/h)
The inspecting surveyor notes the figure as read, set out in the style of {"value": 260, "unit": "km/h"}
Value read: {"value": 115, "unit": "km/h"}
